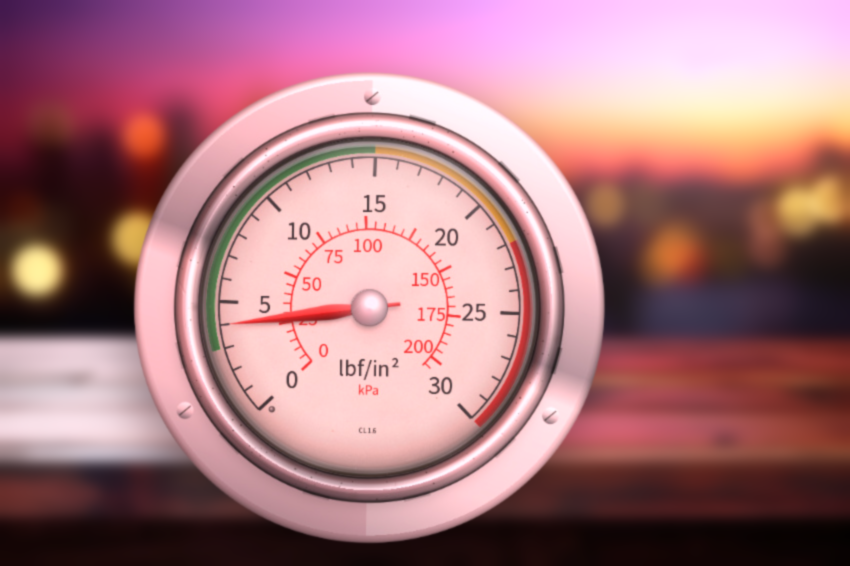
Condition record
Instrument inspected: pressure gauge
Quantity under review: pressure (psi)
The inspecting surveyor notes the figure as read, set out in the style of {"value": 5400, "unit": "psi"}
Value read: {"value": 4, "unit": "psi"}
